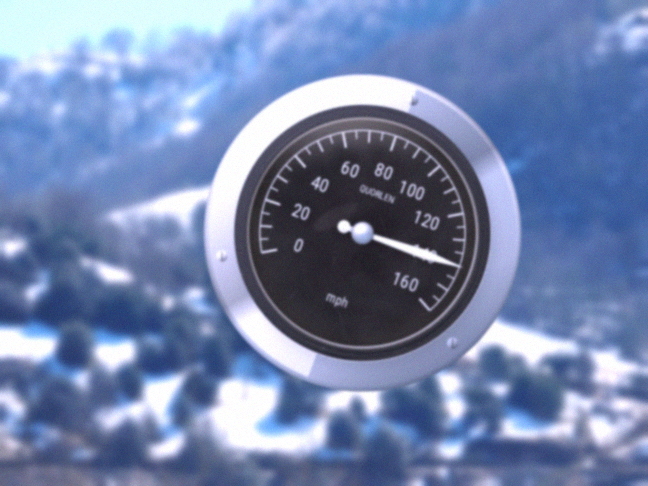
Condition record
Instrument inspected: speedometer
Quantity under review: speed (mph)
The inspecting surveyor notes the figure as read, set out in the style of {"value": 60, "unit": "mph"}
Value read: {"value": 140, "unit": "mph"}
